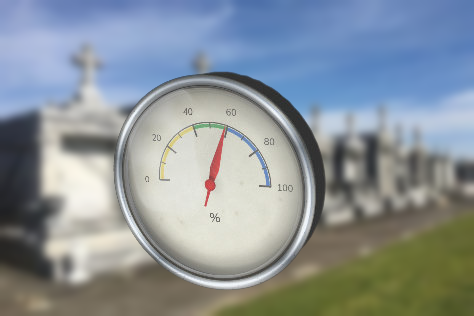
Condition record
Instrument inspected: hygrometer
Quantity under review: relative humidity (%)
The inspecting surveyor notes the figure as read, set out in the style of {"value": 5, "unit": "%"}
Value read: {"value": 60, "unit": "%"}
